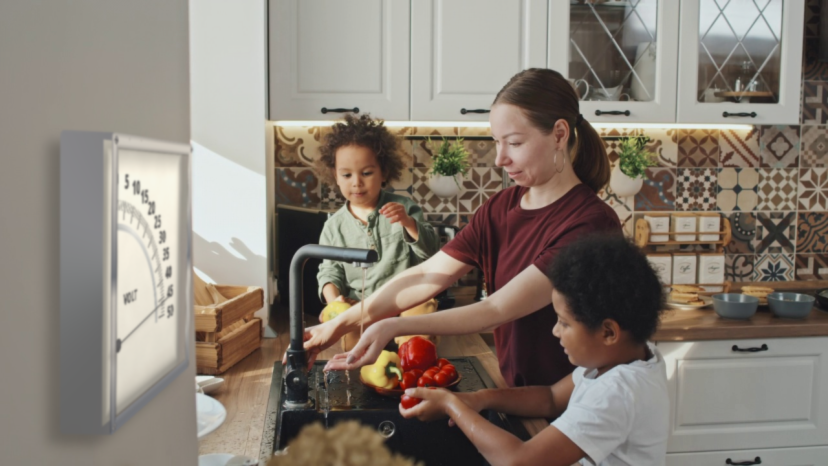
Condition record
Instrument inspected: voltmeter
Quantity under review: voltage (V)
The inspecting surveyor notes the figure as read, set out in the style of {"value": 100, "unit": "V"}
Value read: {"value": 45, "unit": "V"}
